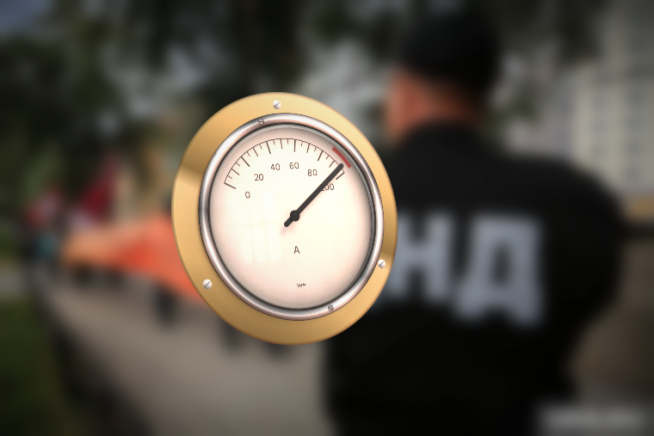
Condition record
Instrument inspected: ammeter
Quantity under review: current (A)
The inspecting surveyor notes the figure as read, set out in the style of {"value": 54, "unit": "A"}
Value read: {"value": 95, "unit": "A"}
